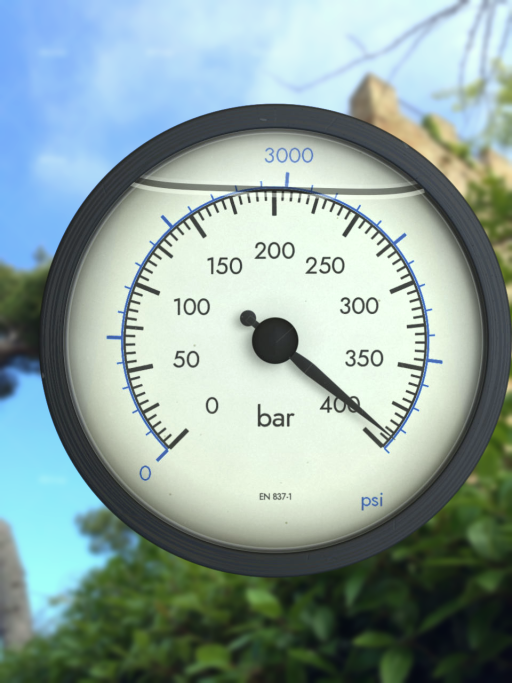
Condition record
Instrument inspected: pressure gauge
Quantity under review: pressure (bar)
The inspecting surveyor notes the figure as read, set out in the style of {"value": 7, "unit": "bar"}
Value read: {"value": 392.5, "unit": "bar"}
